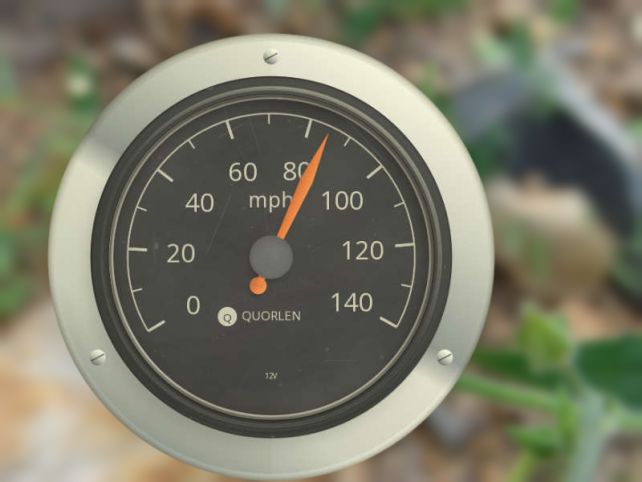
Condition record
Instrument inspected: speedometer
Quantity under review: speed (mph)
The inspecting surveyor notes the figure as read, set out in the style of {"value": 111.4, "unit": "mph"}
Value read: {"value": 85, "unit": "mph"}
